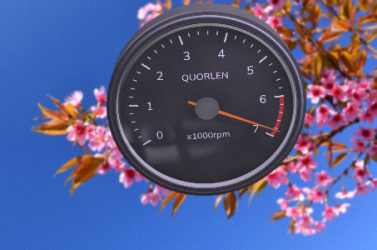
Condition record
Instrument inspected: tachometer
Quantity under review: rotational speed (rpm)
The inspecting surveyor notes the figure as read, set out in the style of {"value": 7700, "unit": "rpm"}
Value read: {"value": 6800, "unit": "rpm"}
